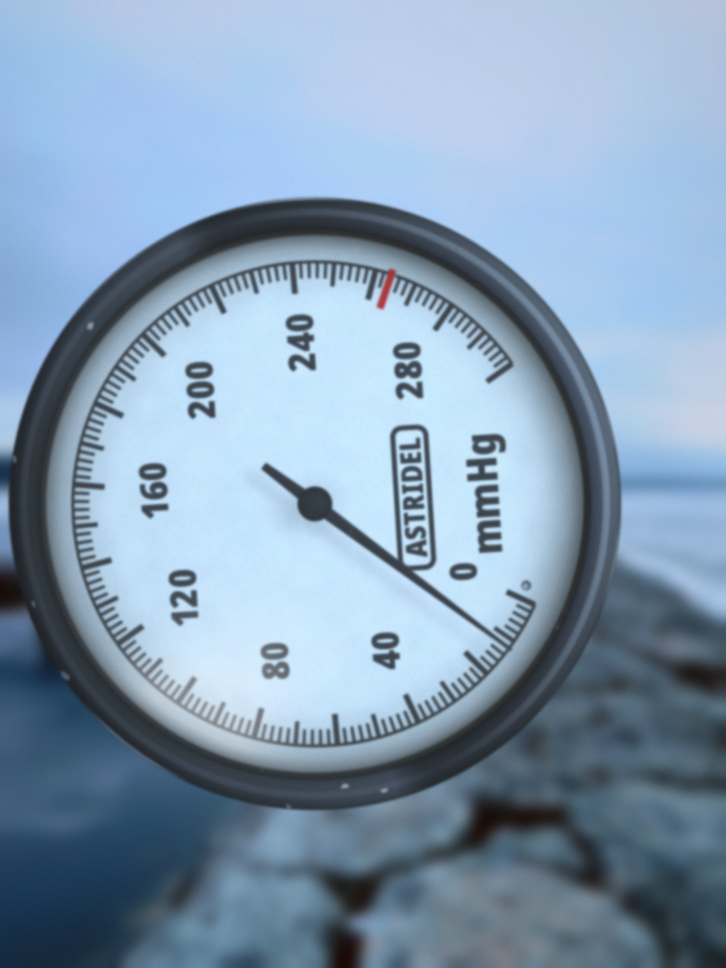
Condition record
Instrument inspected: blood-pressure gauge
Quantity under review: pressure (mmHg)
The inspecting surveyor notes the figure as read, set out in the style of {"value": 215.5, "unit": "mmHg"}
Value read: {"value": 12, "unit": "mmHg"}
